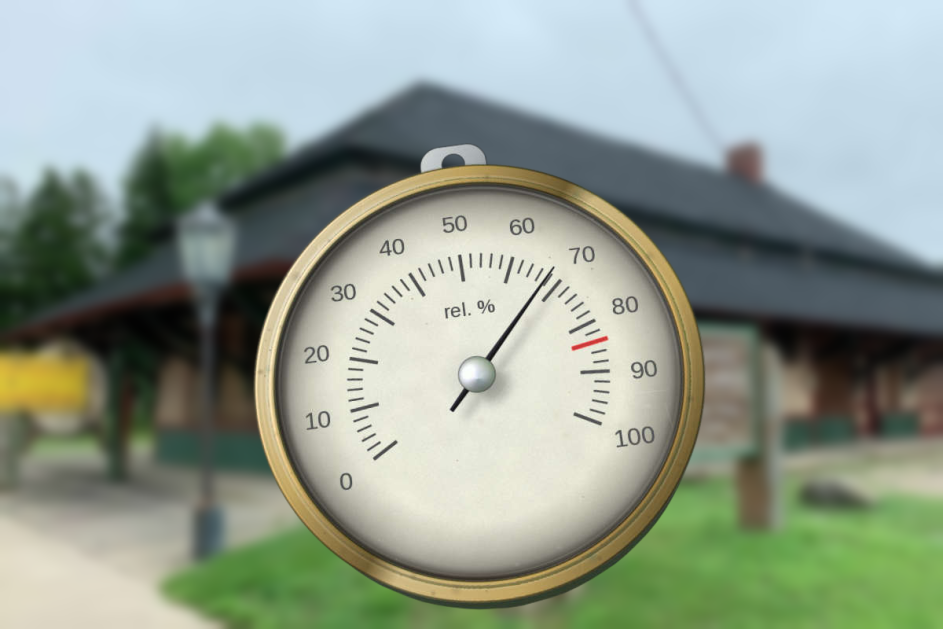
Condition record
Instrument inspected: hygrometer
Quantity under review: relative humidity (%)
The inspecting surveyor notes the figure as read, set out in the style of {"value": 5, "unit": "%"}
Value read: {"value": 68, "unit": "%"}
